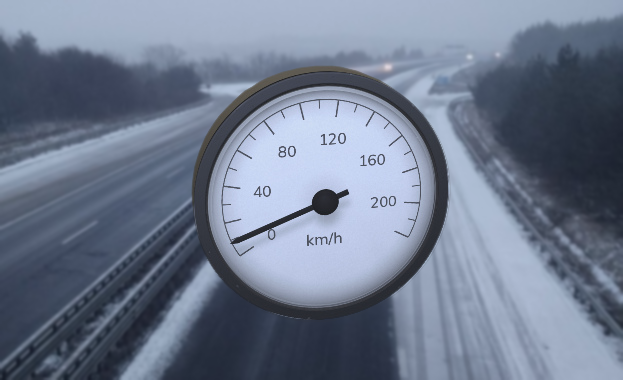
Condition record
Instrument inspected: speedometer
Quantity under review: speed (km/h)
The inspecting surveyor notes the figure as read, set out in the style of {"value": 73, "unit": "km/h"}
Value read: {"value": 10, "unit": "km/h"}
